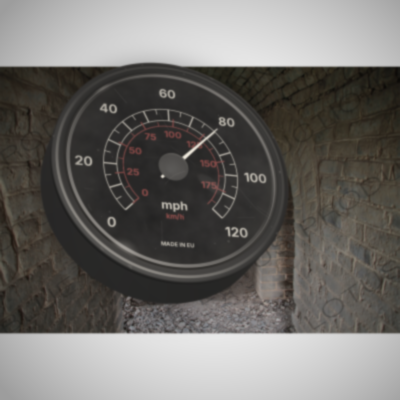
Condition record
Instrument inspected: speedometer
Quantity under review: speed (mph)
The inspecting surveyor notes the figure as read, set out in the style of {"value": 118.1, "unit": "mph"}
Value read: {"value": 80, "unit": "mph"}
